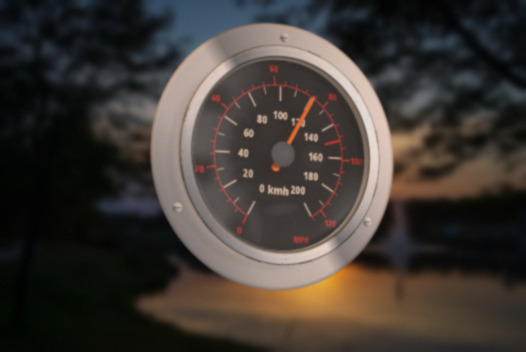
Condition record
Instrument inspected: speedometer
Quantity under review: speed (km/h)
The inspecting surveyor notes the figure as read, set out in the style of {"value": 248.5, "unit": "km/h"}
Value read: {"value": 120, "unit": "km/h"}
